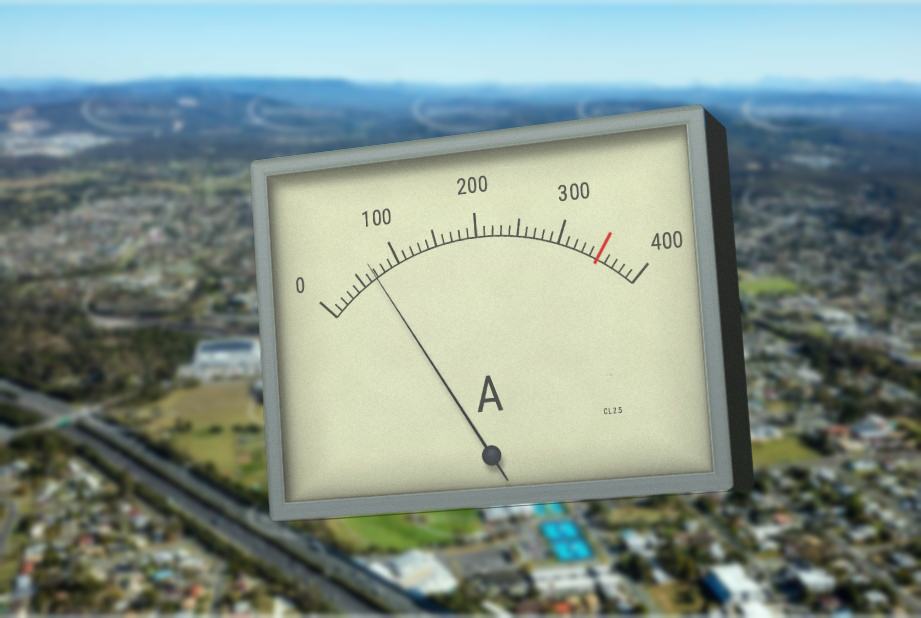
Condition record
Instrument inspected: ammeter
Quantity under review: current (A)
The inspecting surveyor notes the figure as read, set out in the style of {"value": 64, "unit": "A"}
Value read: {"value": 70, "unit": "A"}
